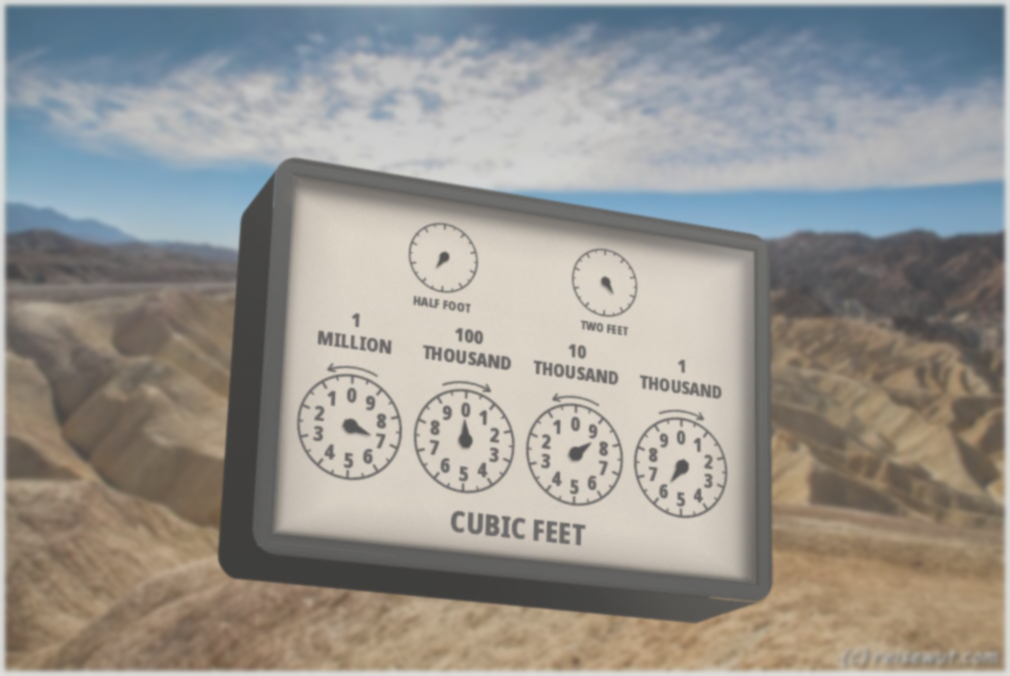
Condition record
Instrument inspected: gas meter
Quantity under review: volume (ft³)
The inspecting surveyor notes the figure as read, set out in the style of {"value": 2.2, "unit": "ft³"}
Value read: {"value": 698600, "unit": "ft³"}
